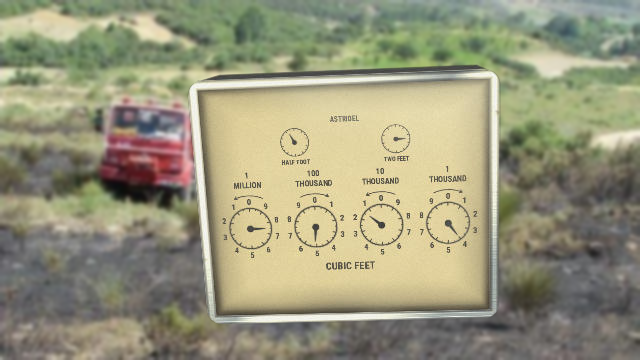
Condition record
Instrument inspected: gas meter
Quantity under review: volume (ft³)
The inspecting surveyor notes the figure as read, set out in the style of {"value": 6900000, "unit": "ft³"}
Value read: {"value": 751400, "unit": "ft³"}
